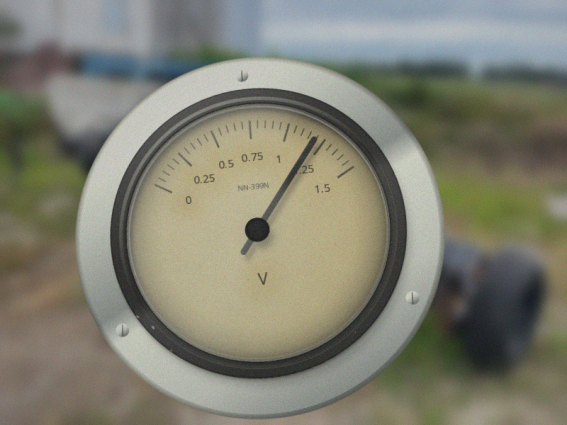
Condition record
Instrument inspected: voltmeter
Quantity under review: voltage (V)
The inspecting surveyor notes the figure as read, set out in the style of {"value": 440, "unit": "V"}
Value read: {"value": 1.2, "unit": "V"}
